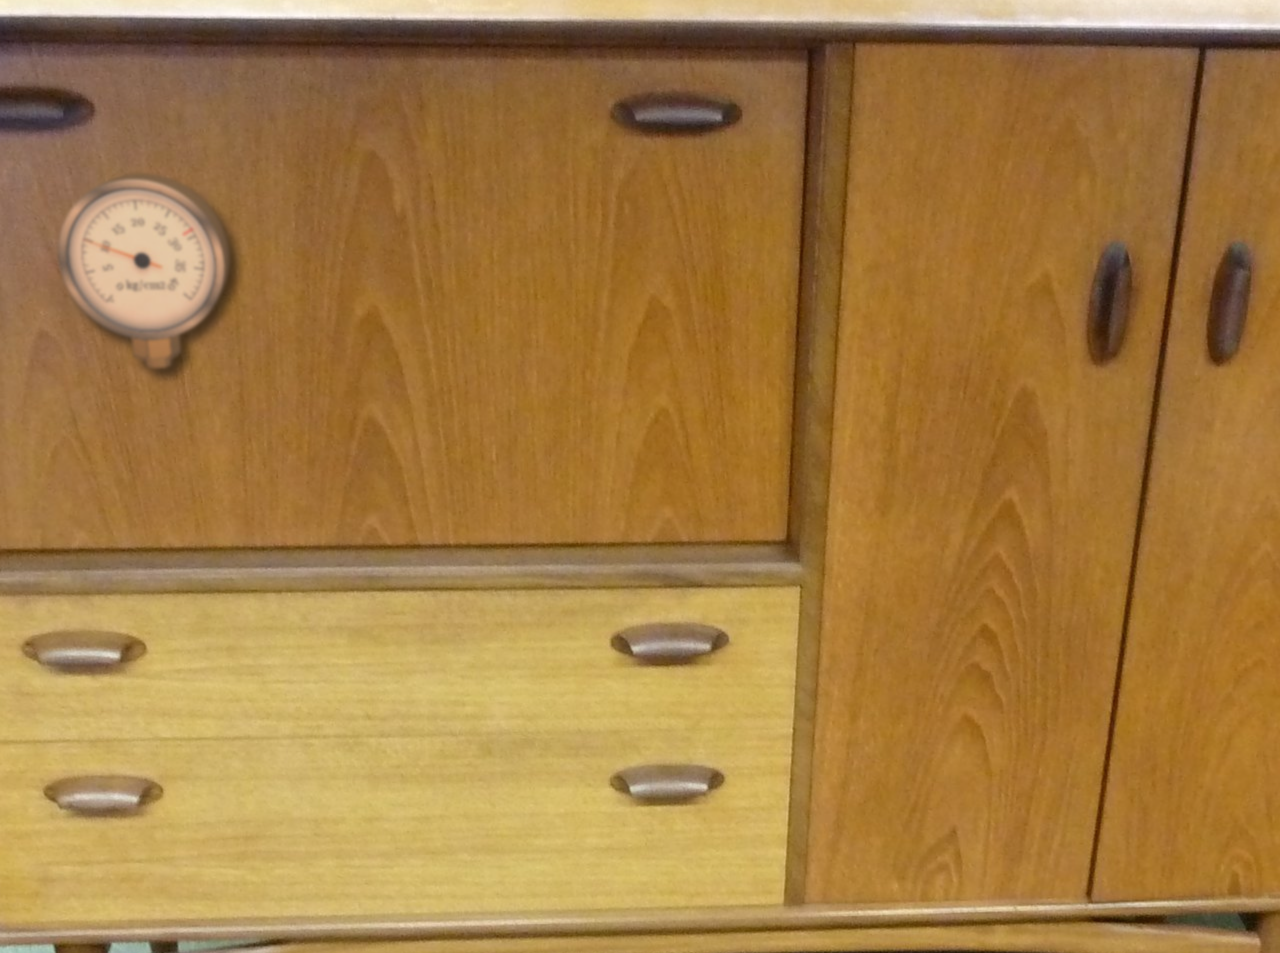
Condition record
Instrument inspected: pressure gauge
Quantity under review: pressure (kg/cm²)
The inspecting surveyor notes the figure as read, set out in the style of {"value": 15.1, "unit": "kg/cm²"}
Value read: {"value": 10, "unit": "kg/cm²"}
